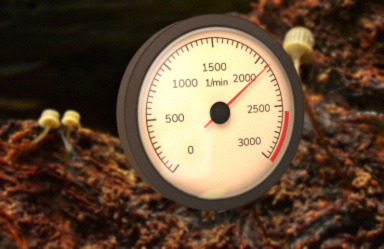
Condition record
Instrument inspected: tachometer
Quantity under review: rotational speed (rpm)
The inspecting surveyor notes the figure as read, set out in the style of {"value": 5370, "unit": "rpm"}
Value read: {"value": 2100, "unit": "rpm"}
